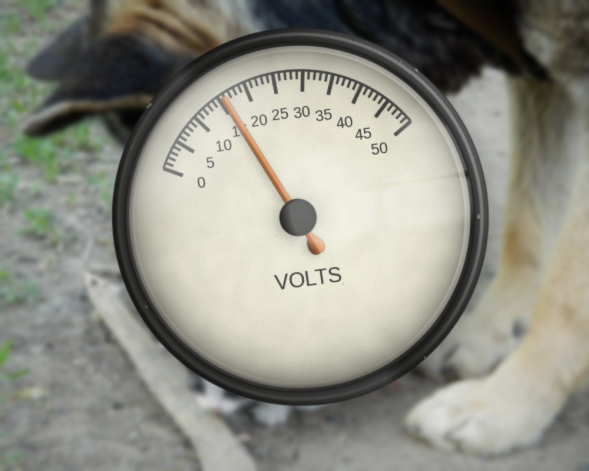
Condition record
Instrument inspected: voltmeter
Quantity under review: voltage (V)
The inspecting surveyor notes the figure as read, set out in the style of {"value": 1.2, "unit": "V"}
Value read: {"value": 16, "unit": "V"}
